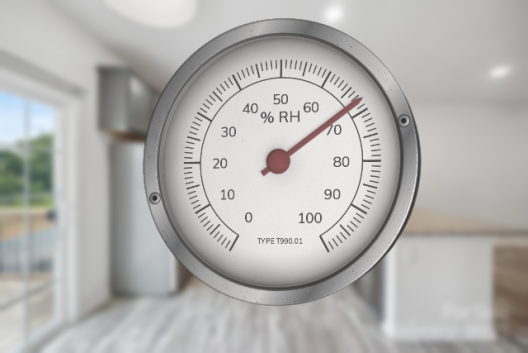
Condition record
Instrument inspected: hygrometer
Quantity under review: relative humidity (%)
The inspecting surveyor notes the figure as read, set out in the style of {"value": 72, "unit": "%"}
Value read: {"value": 68, "unit": "%"}
